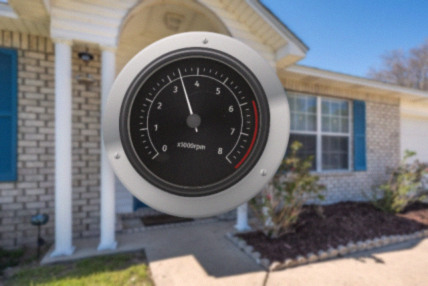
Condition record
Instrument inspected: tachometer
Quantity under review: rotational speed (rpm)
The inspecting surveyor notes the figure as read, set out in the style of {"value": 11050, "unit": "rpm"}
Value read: {"value": 3400, "unit": "rpm"}
